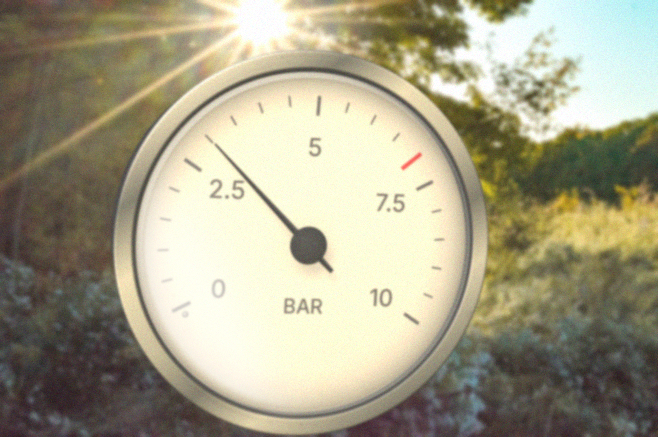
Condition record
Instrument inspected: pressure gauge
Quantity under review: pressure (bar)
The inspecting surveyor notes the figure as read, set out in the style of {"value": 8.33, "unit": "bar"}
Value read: {"value": 3, "unit": "bar"}
